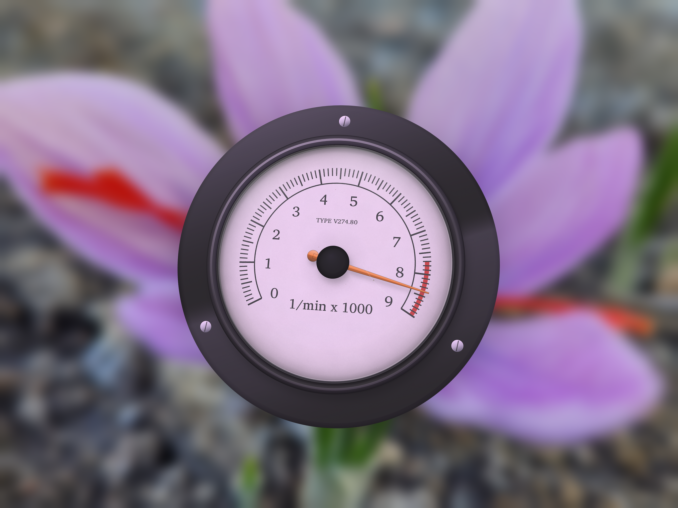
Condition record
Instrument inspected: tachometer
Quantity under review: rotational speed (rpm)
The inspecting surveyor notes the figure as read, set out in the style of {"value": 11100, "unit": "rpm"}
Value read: {"value": 8400, "unit": "rpm"}
